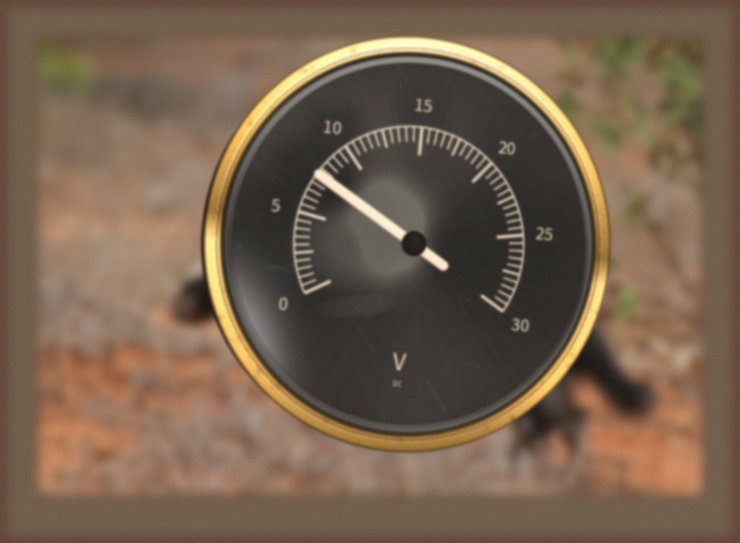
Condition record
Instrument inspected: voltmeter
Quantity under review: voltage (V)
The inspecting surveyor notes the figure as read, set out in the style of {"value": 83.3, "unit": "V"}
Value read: {"value": 7.5, "unit": "V"}
